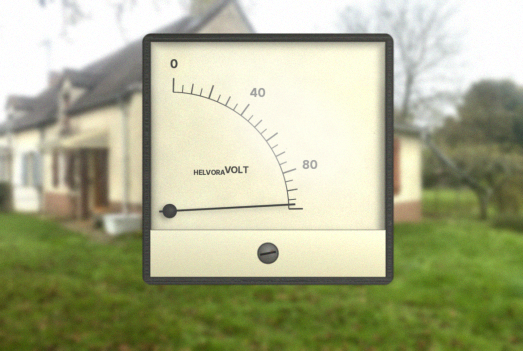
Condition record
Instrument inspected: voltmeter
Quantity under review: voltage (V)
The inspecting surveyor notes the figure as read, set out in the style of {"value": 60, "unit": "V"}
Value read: {"value": 97.5, "unit": "V"}
